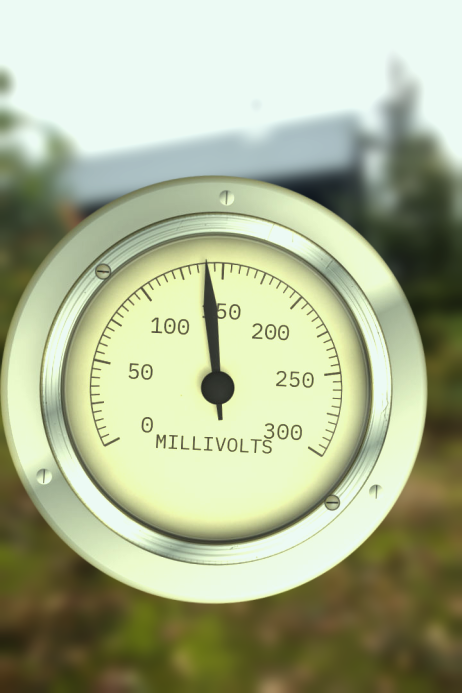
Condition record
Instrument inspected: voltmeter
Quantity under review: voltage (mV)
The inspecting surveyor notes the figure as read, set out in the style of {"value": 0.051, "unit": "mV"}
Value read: {"value": 140, "unit": "mV"}
